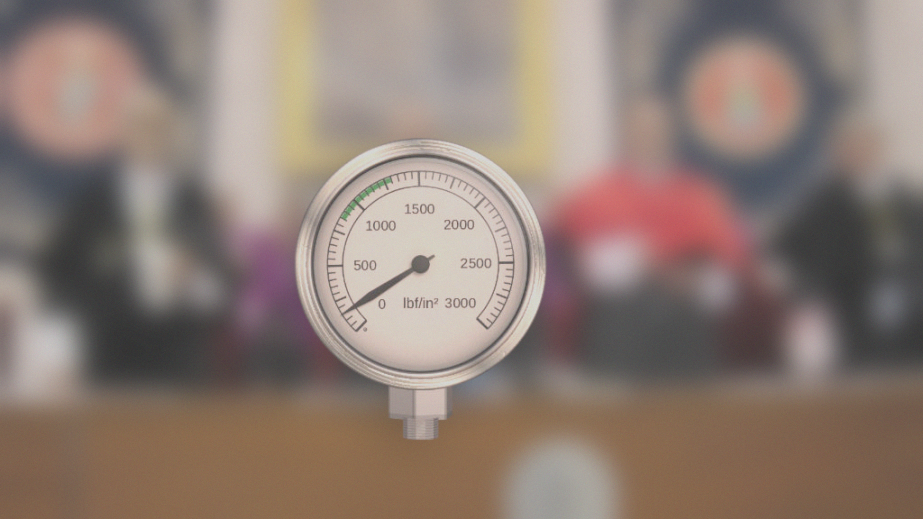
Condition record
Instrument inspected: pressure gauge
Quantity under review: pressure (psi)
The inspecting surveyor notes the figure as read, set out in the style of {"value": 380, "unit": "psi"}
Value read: {"value": 150, "unit": "psi"}
